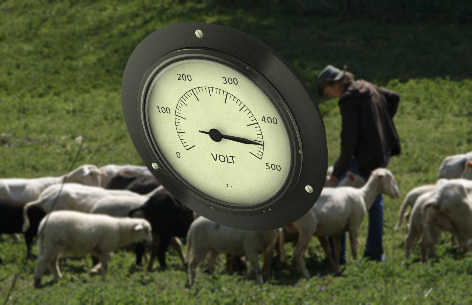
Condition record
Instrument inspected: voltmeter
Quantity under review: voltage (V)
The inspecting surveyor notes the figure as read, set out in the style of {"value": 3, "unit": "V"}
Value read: {"value": 450, "unit": "V"}
